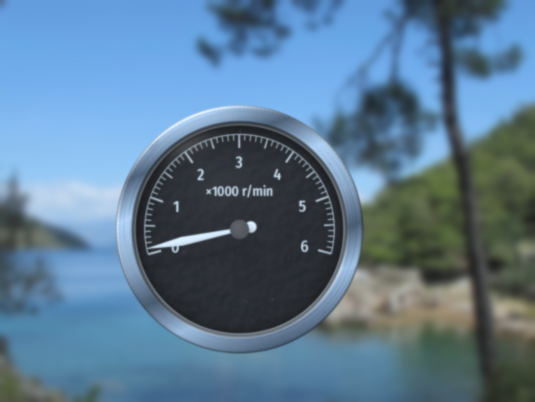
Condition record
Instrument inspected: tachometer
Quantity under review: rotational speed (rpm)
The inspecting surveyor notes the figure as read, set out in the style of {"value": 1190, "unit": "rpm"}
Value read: {"value": 100, "unit": "rpm"}
